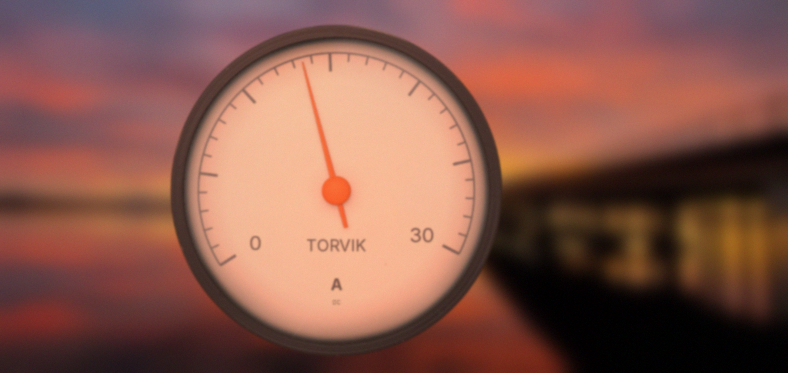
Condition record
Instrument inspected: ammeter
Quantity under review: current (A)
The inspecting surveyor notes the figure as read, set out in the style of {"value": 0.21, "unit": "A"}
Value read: {"value": 13.5, "unit": "A"}
